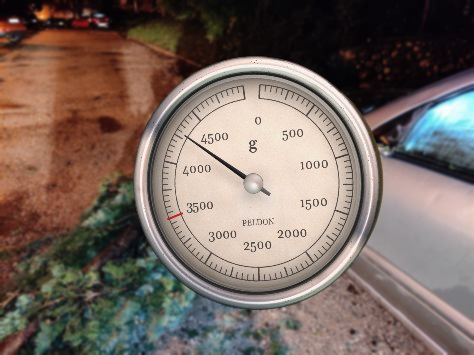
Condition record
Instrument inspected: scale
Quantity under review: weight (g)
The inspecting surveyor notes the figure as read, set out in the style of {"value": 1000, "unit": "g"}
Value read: {"value": 4300, "unit": "g"}
